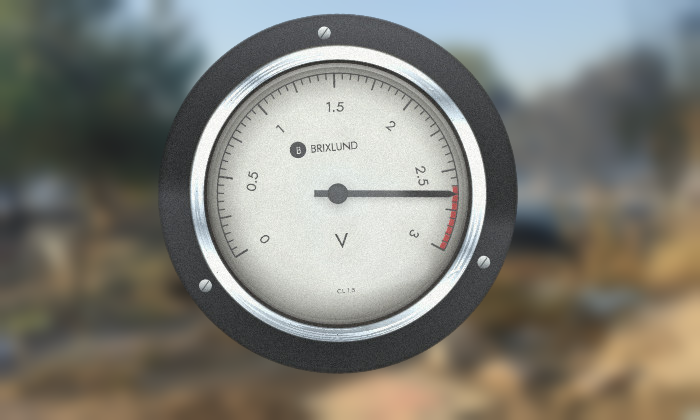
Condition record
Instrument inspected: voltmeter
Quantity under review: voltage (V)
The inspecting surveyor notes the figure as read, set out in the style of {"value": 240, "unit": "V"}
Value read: {"value": 2.65, "unit": "V"}
